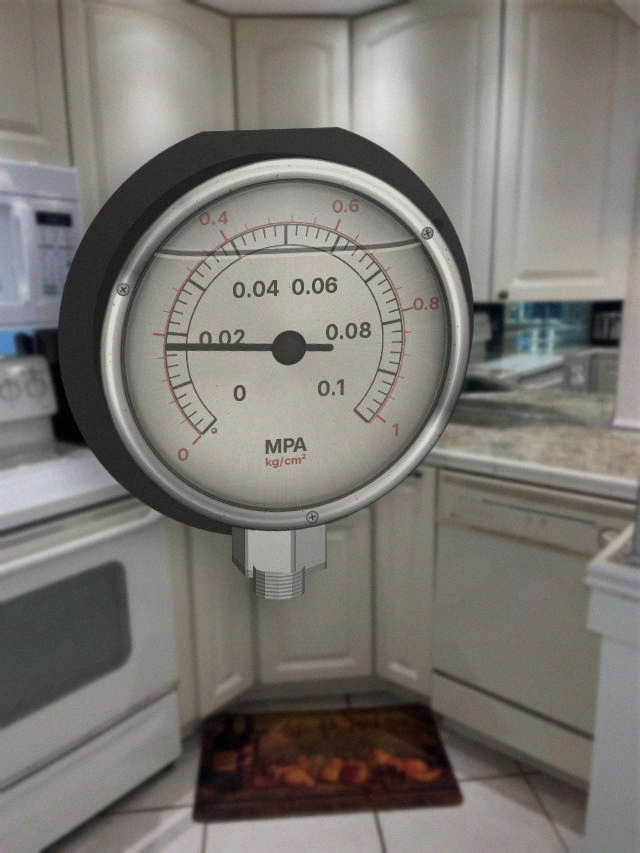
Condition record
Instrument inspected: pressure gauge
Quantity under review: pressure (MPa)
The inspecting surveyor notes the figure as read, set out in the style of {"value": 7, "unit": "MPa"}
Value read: {"value": 0.018, "unit": "MPa"}
